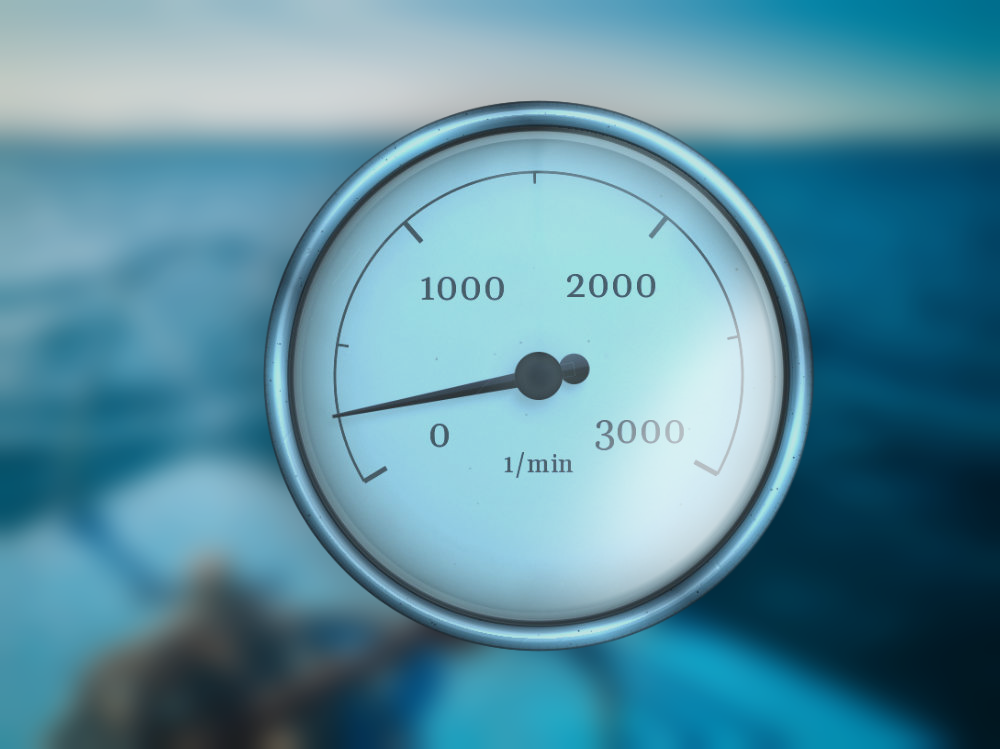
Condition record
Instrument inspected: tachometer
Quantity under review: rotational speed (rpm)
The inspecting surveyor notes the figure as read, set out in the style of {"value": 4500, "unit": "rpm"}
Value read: {"value": 250, "unit": "rpm"}
